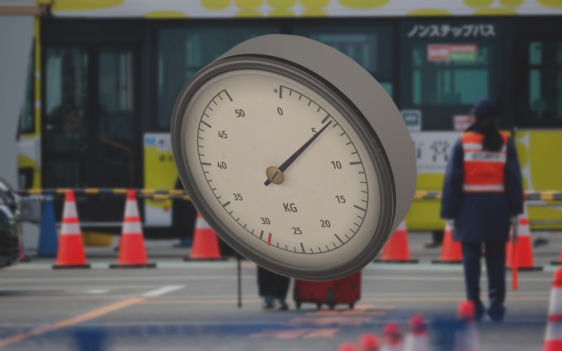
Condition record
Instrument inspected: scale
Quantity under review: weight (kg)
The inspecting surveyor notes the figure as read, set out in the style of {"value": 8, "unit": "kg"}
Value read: {"value": 5.5, "unit": "kg"}
